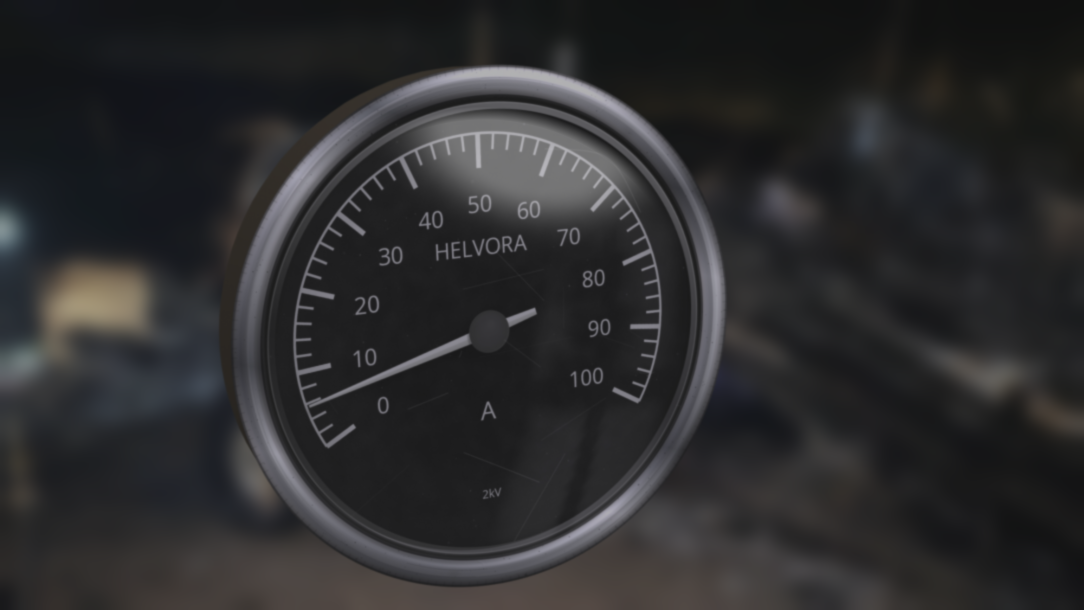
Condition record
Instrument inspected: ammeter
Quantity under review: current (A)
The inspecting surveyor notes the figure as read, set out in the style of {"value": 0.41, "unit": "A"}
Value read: {"value": 6, "unit": "A"}
